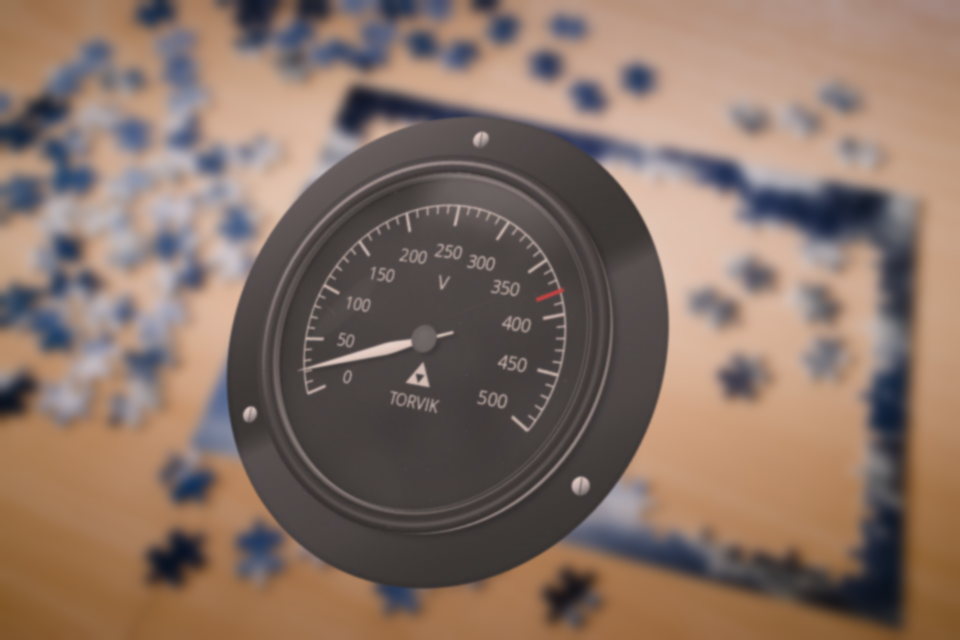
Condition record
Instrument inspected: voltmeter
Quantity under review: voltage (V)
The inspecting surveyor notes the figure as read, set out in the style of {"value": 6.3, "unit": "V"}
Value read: {"value": 20, "unit": "V"}
